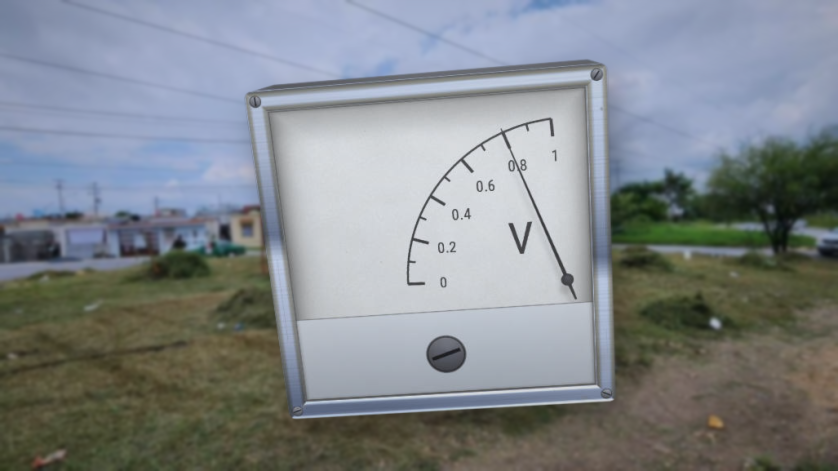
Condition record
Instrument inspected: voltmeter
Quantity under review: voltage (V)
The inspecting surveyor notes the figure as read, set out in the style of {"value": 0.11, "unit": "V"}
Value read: {"value": 0.8, "unit": "V"}
